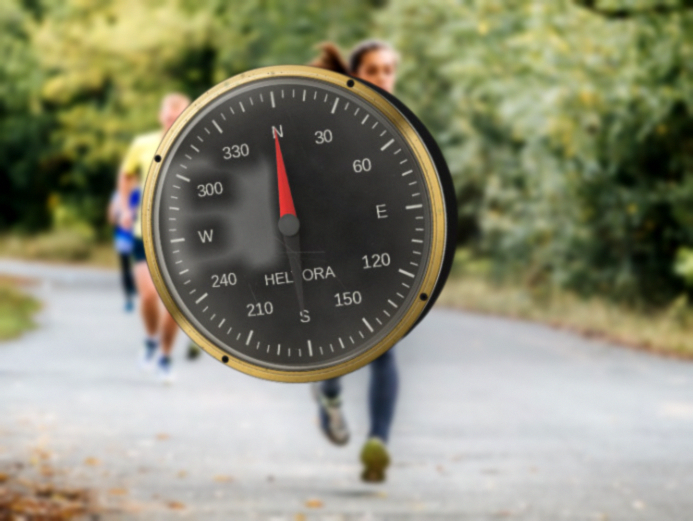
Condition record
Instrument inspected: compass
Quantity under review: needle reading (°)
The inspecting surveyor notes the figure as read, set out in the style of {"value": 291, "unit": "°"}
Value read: {"value": 0, "unit": "°"}
